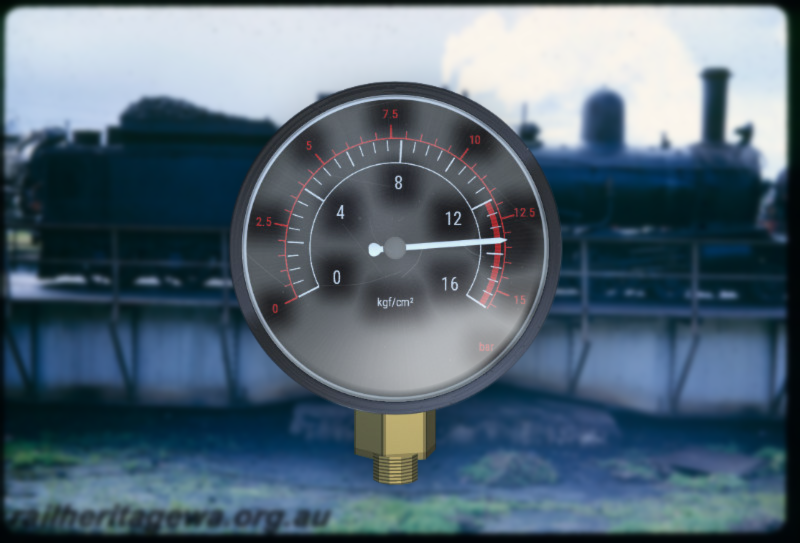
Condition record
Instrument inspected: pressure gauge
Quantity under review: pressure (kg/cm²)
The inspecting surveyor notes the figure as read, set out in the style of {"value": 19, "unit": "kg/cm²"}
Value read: {"value": 13.5, "unit": "kg/cm²"}
